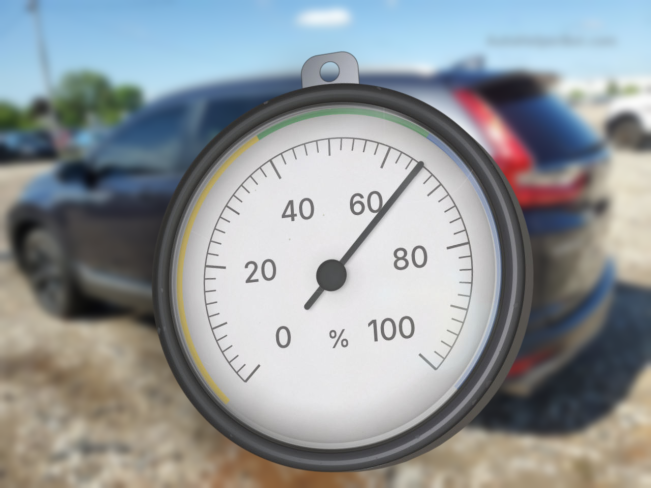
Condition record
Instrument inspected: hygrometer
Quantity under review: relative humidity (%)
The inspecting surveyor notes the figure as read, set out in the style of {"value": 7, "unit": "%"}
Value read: {"value": 66, "unit": "%"}
